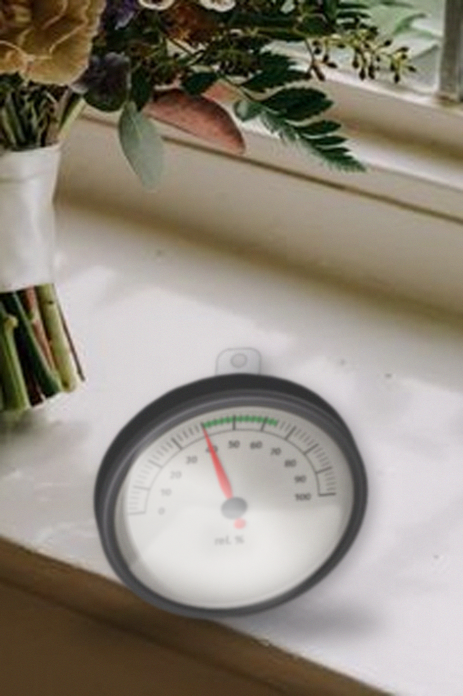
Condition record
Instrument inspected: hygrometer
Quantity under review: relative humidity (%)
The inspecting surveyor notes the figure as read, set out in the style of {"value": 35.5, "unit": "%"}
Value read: {"value": 40, "unit": "%"}
